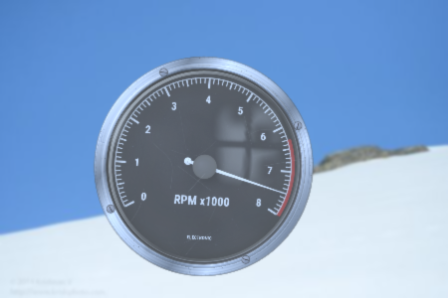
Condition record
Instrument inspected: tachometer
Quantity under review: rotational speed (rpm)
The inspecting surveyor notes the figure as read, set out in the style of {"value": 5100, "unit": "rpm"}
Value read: {"value": 7500, "unit": "rpm"}
